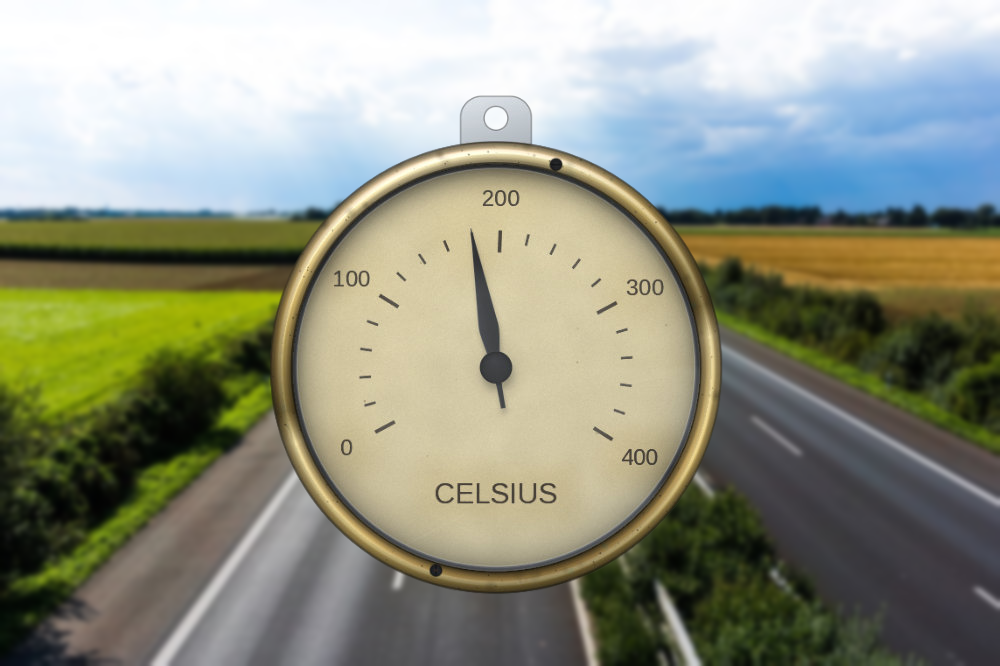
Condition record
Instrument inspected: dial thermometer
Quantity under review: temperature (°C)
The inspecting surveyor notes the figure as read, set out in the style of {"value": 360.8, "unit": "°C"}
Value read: {"value": 180, "unit": "°C"}
